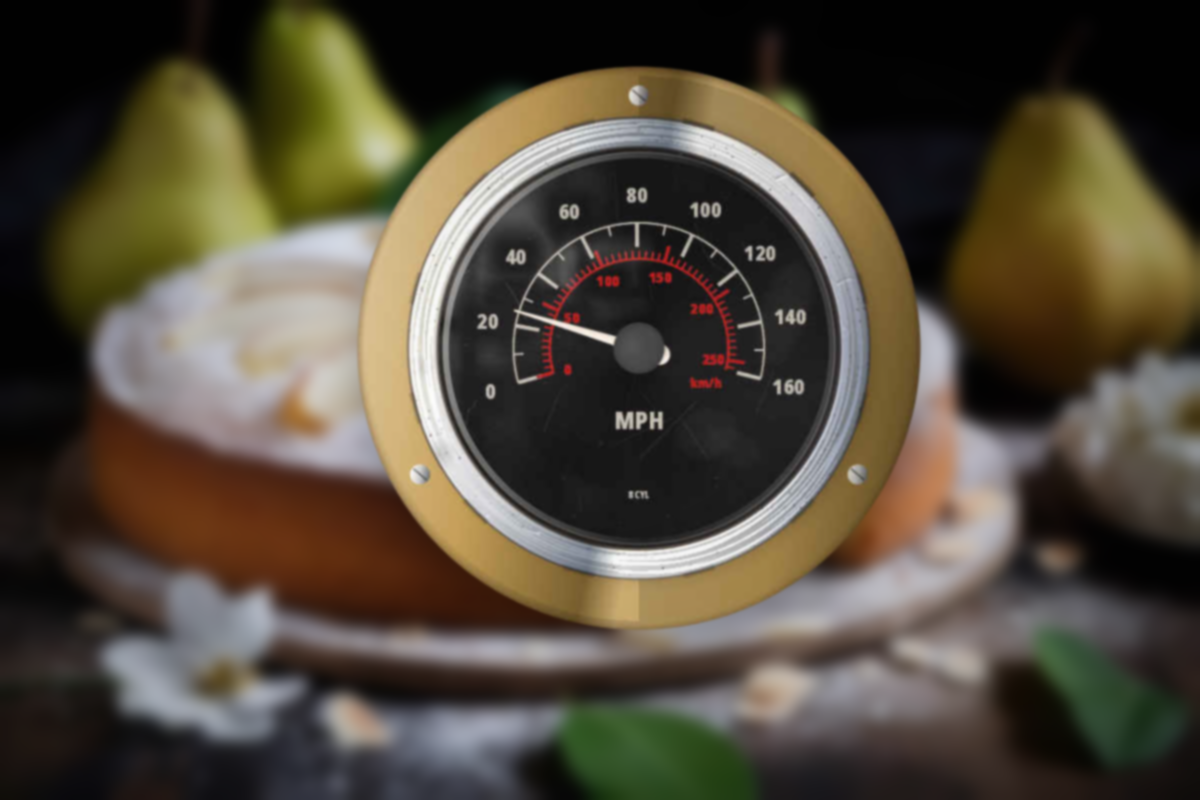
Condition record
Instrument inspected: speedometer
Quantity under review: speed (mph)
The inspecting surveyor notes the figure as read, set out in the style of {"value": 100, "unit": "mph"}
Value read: {"value": 25, "unit": "mph"}
